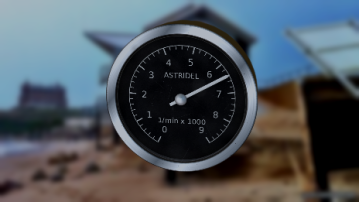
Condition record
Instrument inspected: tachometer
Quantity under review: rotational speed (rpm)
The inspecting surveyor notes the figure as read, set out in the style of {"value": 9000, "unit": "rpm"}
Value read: {"value": 6400, "unit": "rpm"}
